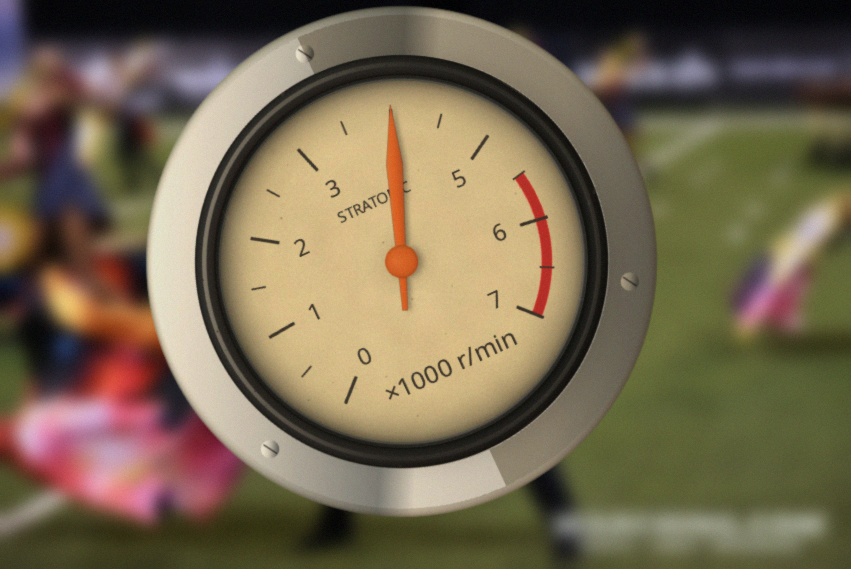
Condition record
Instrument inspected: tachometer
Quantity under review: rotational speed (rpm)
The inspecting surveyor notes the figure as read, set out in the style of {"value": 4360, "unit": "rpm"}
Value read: {"value": 4000, "unit": "rpm"}
